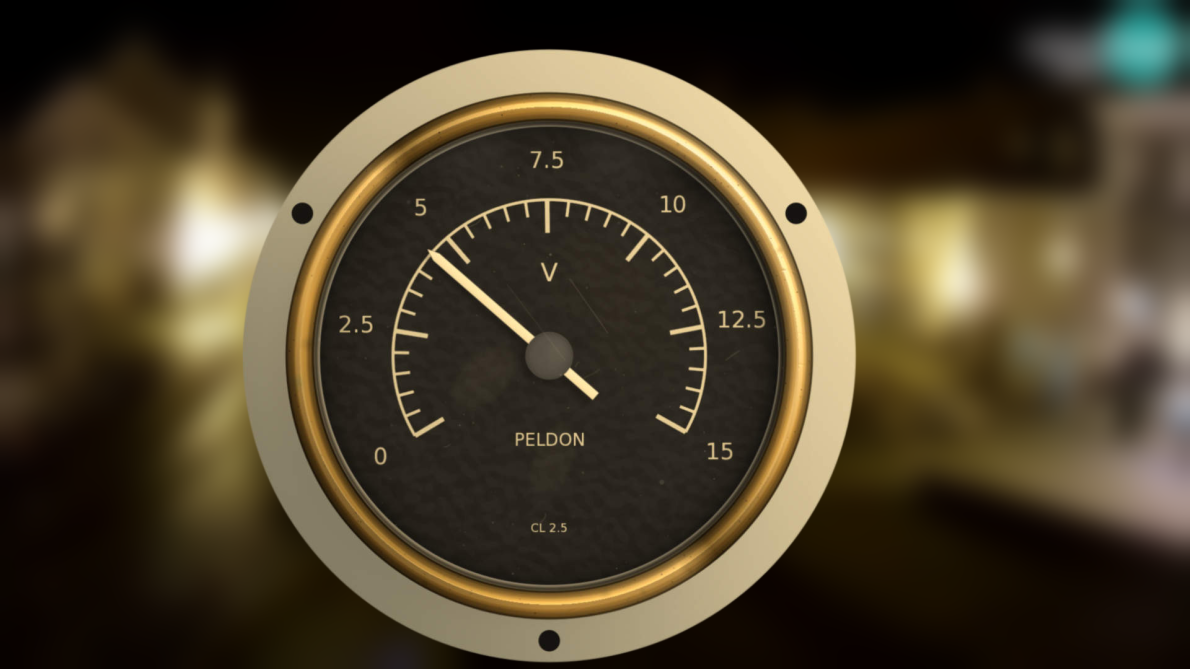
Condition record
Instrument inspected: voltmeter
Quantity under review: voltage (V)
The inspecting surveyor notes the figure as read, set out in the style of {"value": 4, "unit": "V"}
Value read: {"value": 4.5, "unit": "V"}
